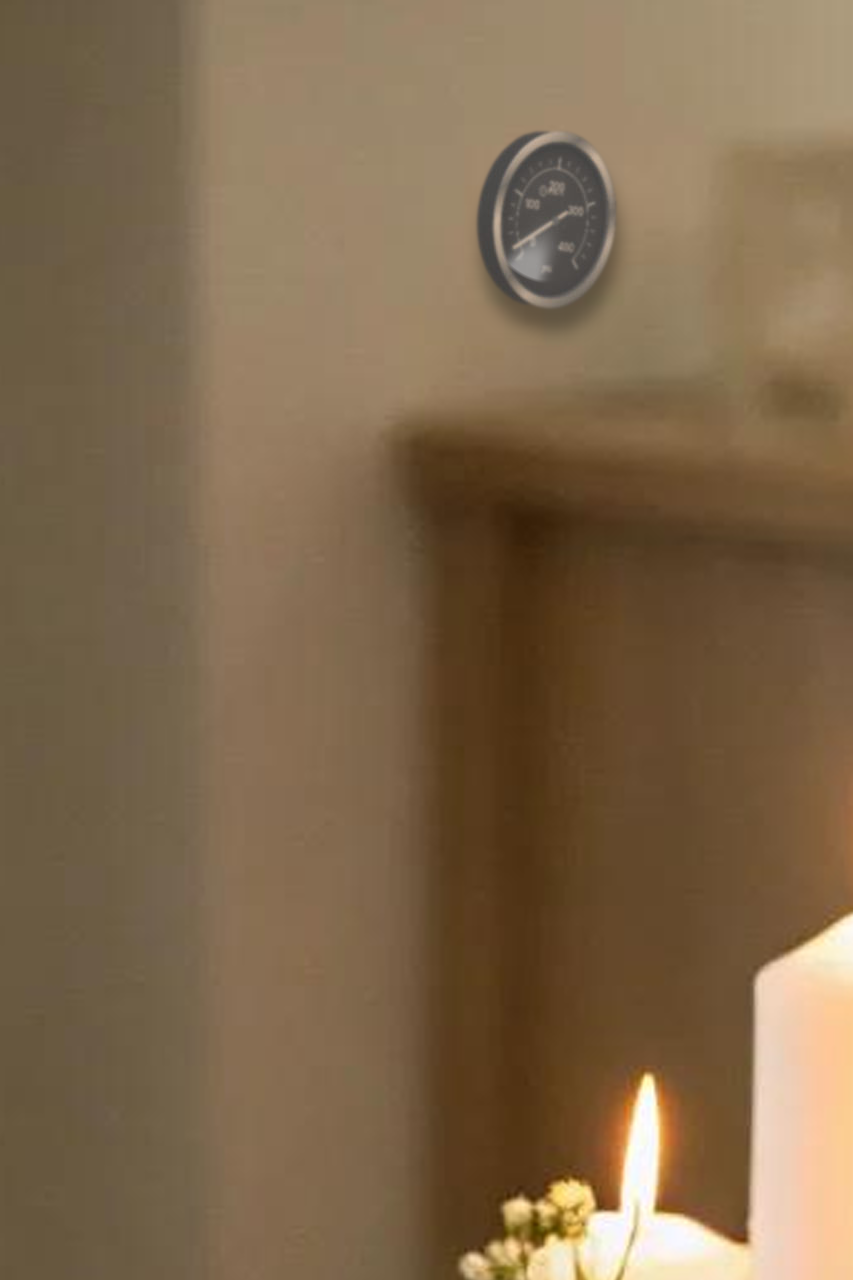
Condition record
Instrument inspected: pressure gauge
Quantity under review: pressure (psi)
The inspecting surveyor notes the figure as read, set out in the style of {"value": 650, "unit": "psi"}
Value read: {"value": 20, "unit": "psi"}
